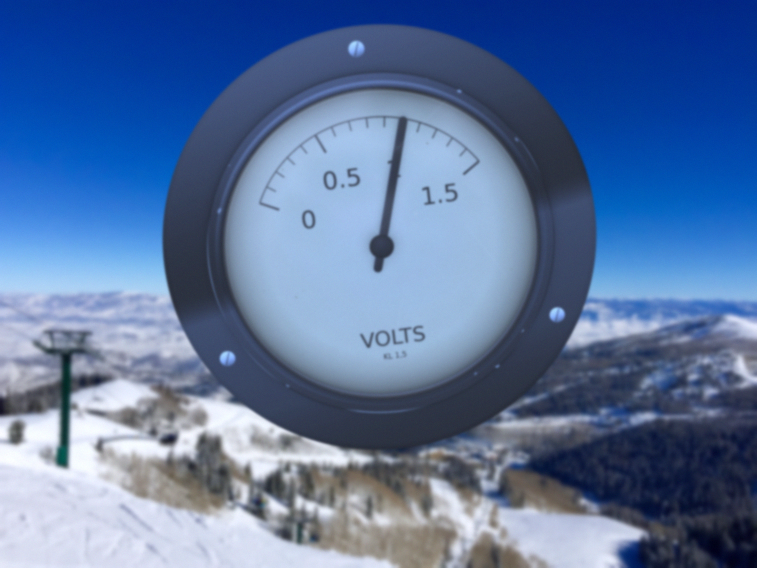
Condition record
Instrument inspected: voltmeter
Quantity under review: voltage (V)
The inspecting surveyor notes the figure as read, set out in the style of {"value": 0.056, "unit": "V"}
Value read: {"value": 1, "unit": "V"}
